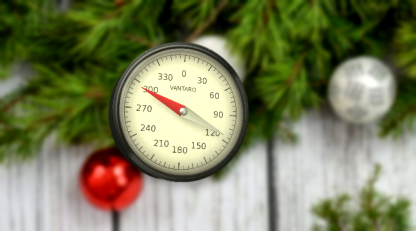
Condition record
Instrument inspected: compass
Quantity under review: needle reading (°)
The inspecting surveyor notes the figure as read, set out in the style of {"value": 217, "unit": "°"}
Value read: {"value": 295, "unit": "°"}
